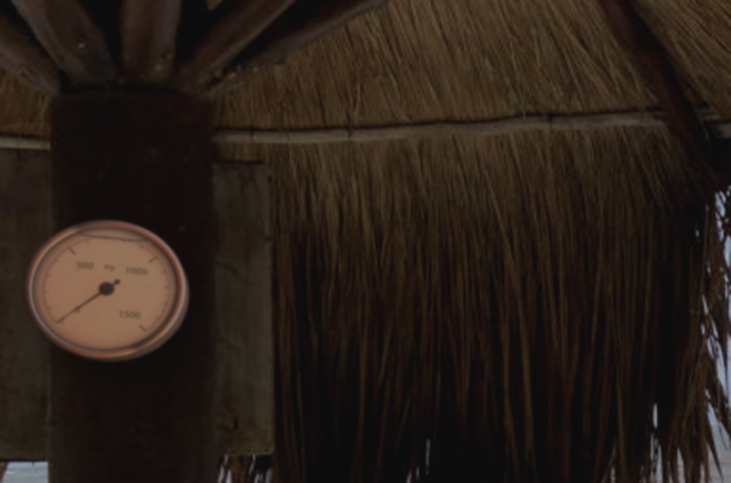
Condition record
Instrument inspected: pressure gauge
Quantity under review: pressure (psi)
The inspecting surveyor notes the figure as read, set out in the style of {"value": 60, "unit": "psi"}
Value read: {"value": 0, "unit": "psi"}
